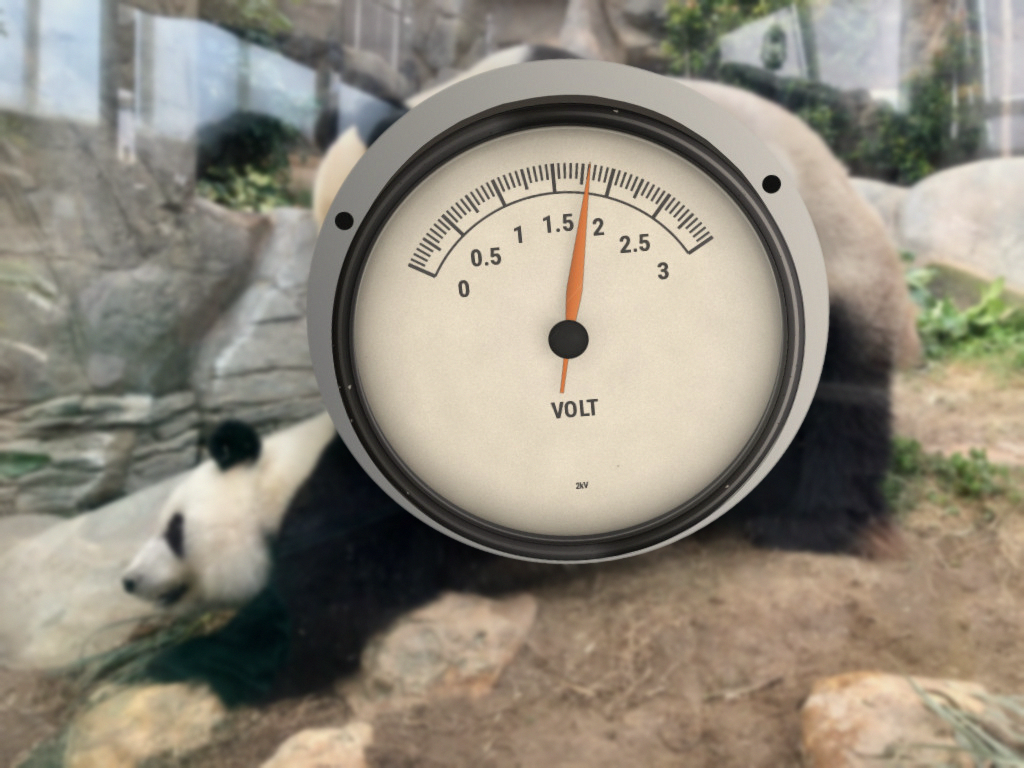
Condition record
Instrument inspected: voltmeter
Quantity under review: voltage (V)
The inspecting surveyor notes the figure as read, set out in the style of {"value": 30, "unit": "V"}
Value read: {"value": 1.8, "unit": "V"}
